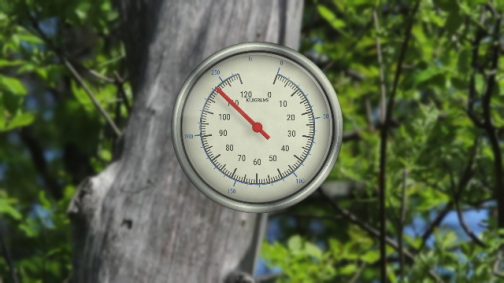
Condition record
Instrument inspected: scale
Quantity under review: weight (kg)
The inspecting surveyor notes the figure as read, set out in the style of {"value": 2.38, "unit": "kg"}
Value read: {"value": 110, "unit": "kg"}
